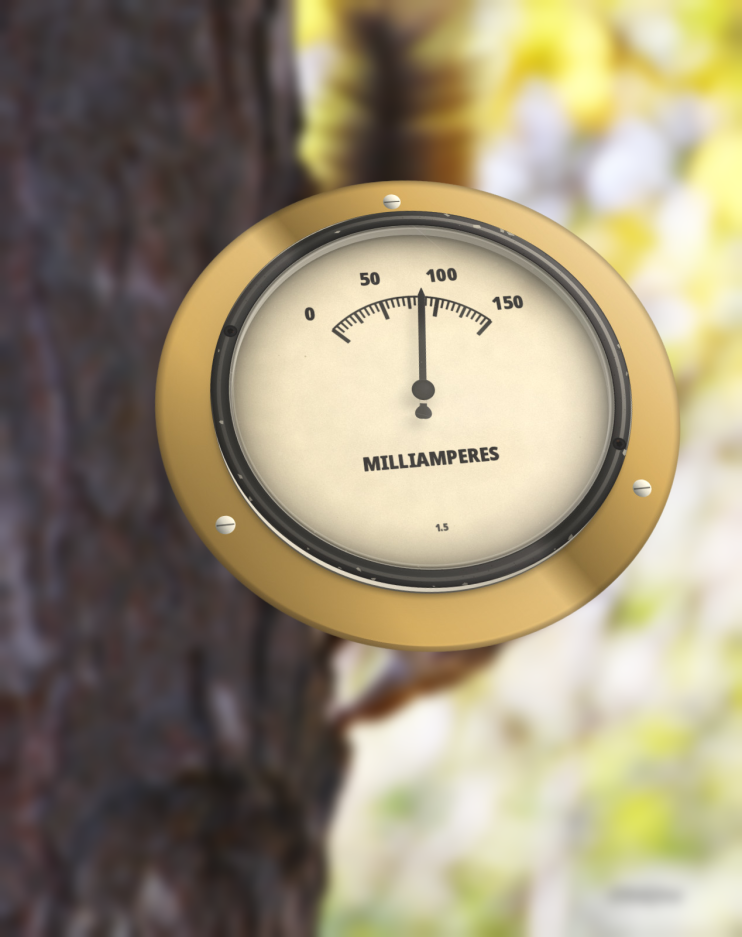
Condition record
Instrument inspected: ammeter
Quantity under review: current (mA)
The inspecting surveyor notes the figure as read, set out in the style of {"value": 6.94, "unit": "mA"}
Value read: {"value": 85, "unit": "mA"}
